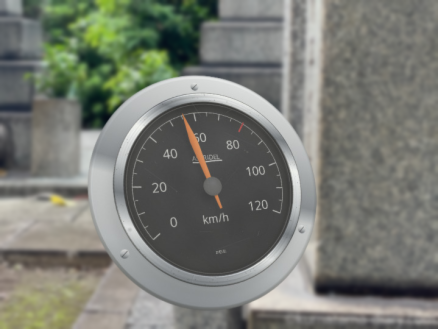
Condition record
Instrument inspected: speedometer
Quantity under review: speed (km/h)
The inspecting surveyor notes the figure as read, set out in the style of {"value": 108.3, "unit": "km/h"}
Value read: {"value": 55, "unit": "km/h"}
